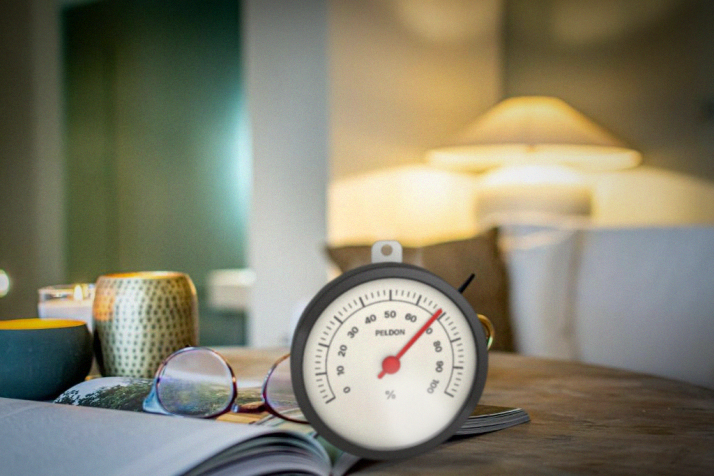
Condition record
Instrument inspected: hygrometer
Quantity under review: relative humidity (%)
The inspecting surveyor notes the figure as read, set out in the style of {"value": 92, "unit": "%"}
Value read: {"value": 68, "unit": "%"}
